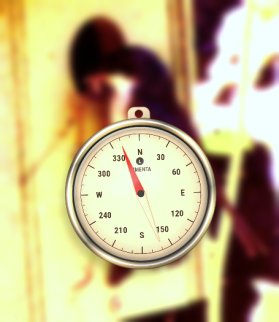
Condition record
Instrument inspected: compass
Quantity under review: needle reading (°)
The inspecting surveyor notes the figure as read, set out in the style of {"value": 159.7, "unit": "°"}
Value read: {"value": 340, "unit": "°"}
